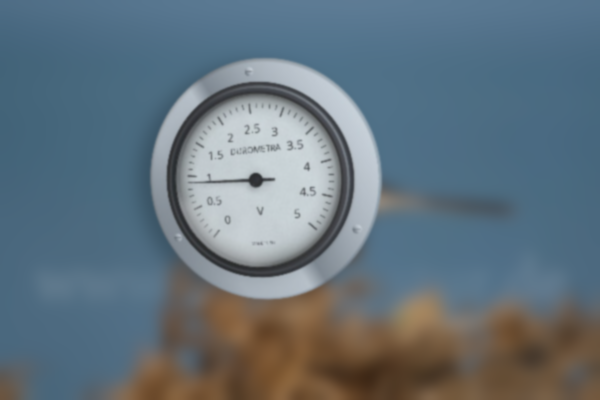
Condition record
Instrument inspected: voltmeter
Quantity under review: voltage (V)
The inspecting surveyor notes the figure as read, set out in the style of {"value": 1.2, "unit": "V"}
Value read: {"value": 0.9, "unit": "V"}
